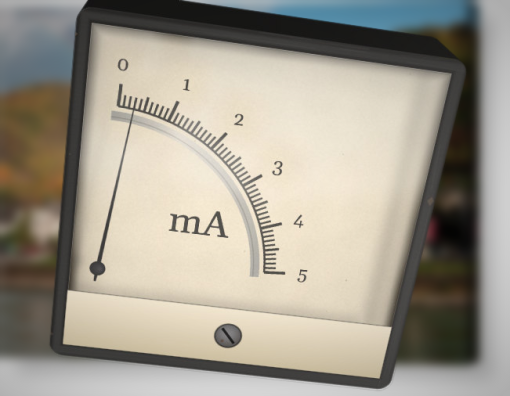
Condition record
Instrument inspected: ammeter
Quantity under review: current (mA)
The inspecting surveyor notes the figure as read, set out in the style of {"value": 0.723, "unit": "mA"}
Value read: {"value": 0.3, "unit": "mA"}
